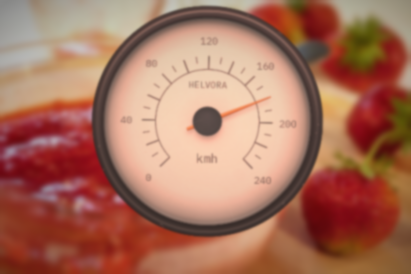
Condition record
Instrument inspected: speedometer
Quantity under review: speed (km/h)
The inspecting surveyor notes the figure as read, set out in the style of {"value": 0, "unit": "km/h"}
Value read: {"value": 180, "unit": "km/h"}
